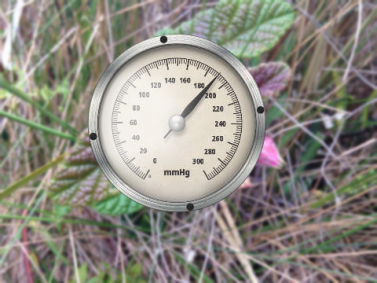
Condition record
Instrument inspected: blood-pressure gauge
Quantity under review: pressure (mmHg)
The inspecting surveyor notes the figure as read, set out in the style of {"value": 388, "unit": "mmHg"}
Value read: {"value": 190, "unit": "mmHg"}
